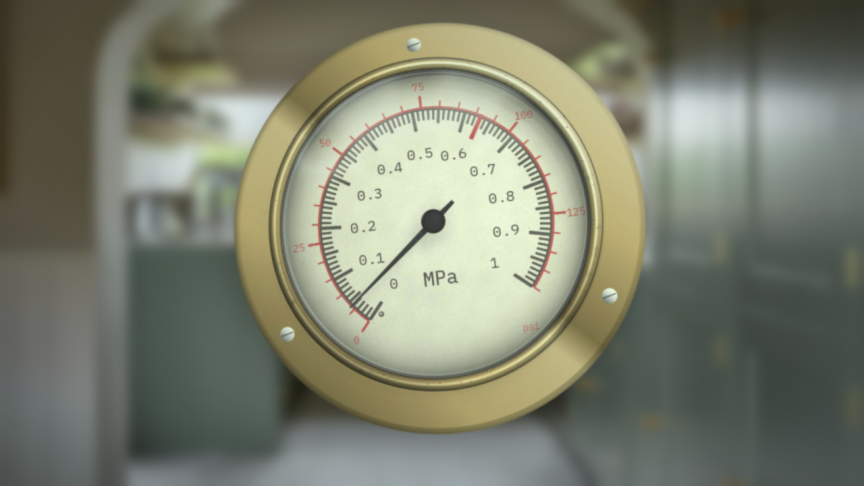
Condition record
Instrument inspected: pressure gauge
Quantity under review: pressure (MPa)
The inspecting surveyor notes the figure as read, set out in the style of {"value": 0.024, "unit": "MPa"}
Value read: {"value": 0.04, "unit": "MPa"}
